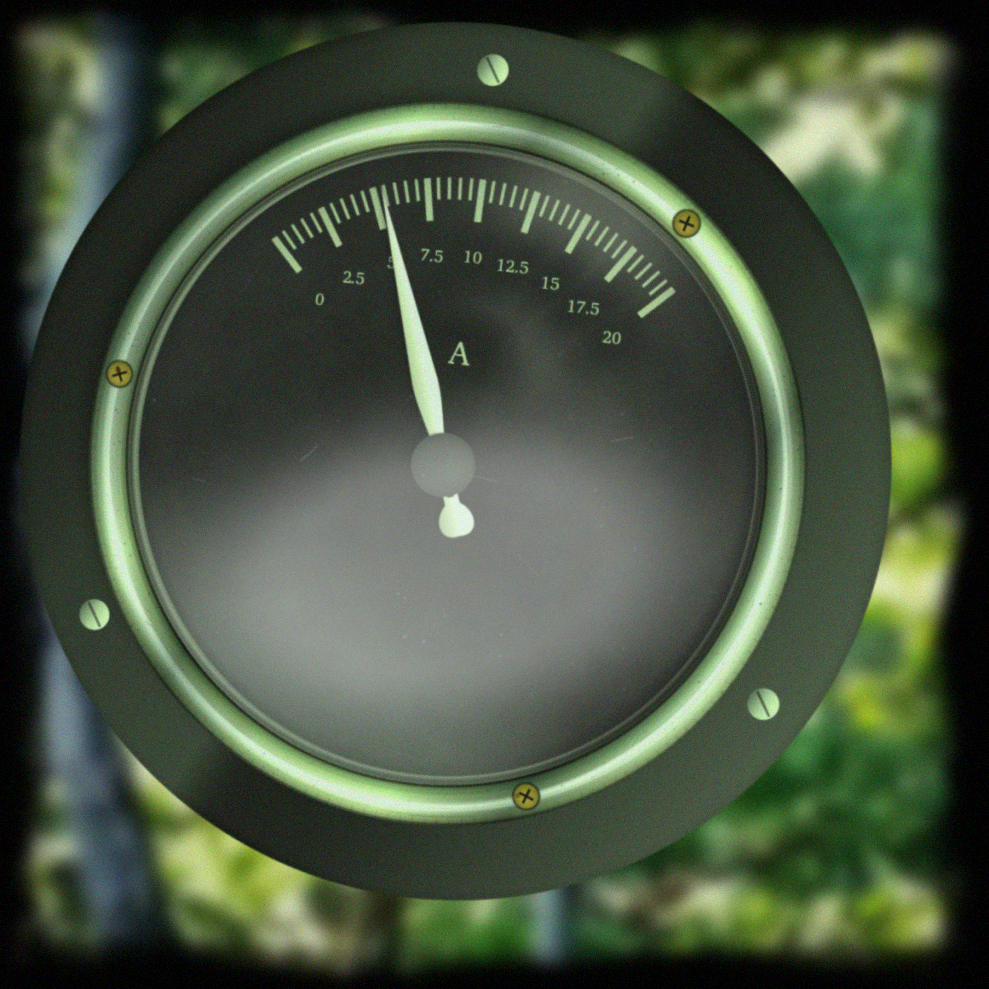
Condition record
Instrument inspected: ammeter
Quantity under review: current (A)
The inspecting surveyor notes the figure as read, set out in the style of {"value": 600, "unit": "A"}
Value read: {"value": 5.5, "unit": "A"}
